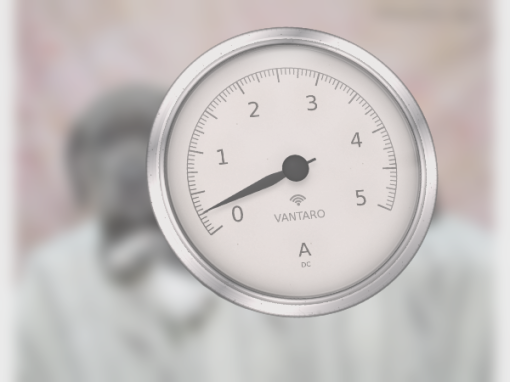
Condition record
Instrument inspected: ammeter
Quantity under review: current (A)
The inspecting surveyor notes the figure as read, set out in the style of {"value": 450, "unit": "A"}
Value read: {"value": 0.25, "unit": "A"}
